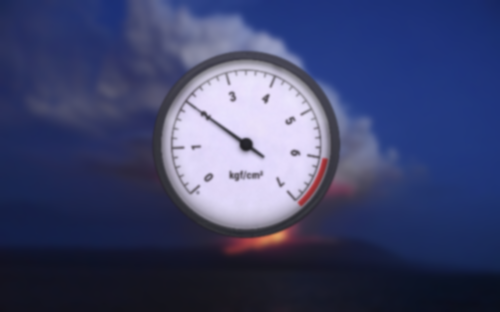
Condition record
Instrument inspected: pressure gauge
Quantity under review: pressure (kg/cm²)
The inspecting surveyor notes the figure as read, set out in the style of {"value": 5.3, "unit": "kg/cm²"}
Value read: {"value": 2, "unit": "kg/cm²"}
